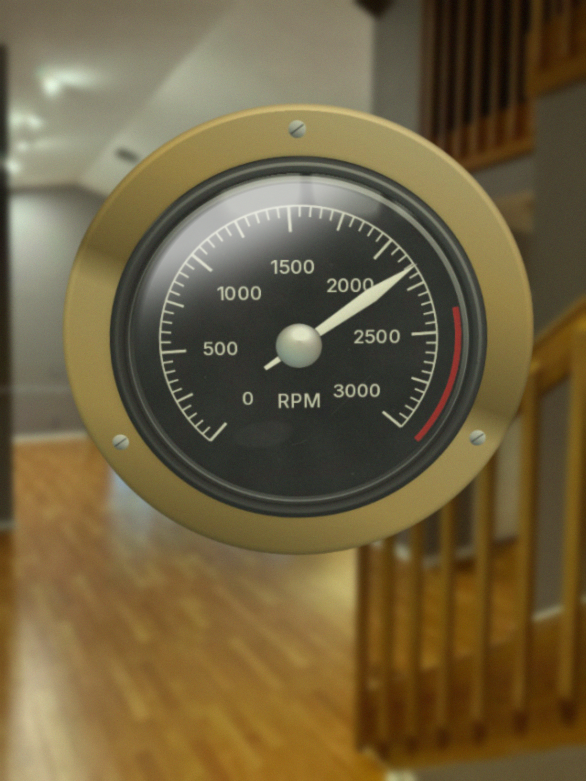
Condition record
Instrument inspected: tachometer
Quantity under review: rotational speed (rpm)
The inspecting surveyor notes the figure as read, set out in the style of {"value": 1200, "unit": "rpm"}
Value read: {"value": 2150, "unit": "rpm"}
